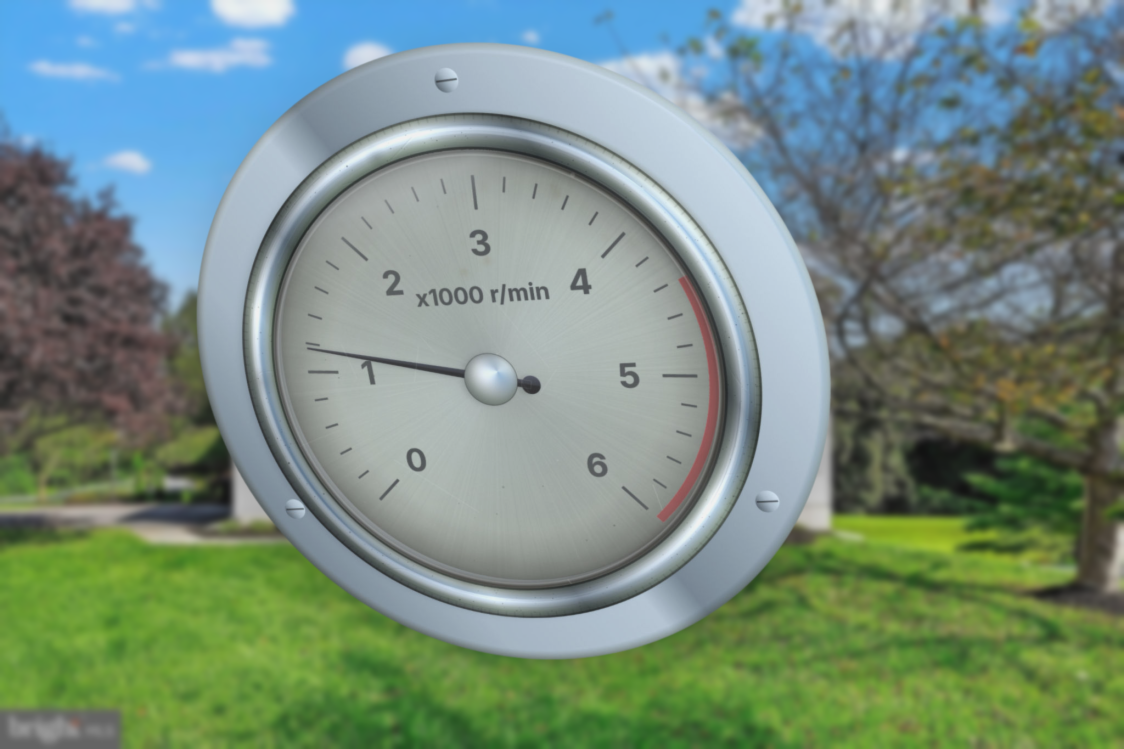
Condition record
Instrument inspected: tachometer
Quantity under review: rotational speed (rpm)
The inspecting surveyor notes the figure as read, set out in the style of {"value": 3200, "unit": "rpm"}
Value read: {"value": 1200, "unit": "rpm"}
